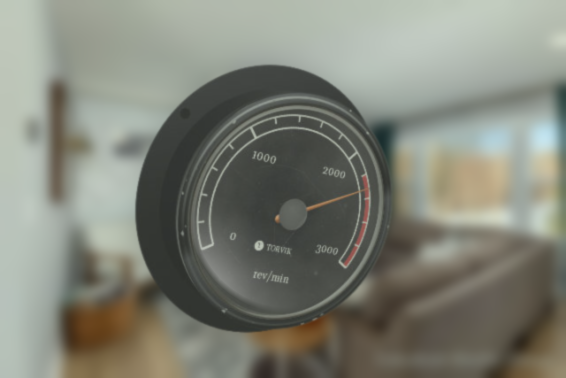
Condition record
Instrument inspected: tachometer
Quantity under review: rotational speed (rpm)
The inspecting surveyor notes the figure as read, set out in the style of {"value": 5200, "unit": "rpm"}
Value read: {"value": 2300, "unit": "rpm"}
